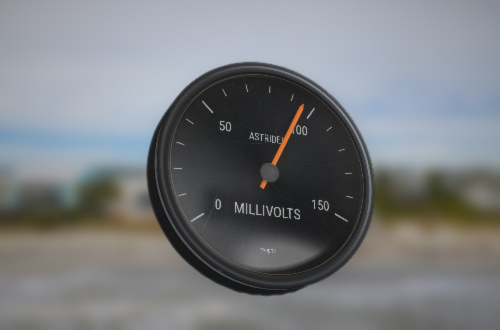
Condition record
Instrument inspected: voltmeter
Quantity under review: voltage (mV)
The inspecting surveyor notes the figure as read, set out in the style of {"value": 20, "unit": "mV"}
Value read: {"value": 95, "unit": "mV"}
